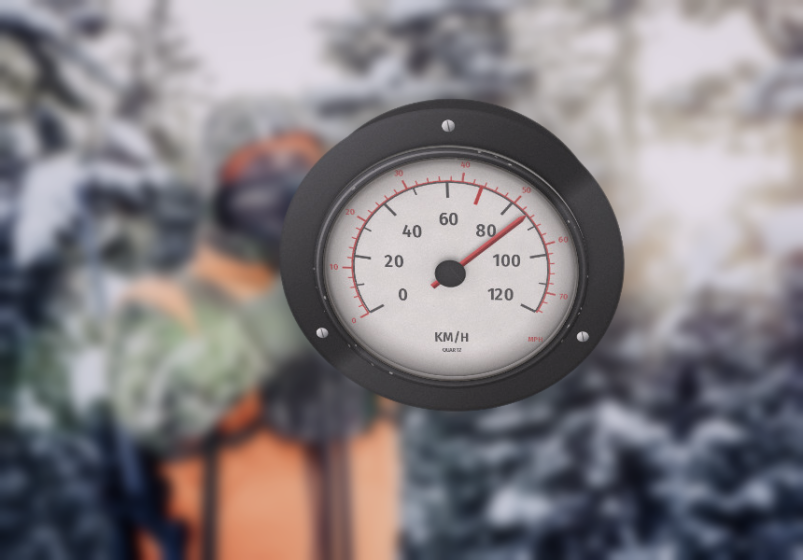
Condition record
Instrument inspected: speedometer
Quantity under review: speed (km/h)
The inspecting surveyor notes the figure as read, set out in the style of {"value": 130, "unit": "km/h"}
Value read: {"value": 85, "unit": "km/h"}
